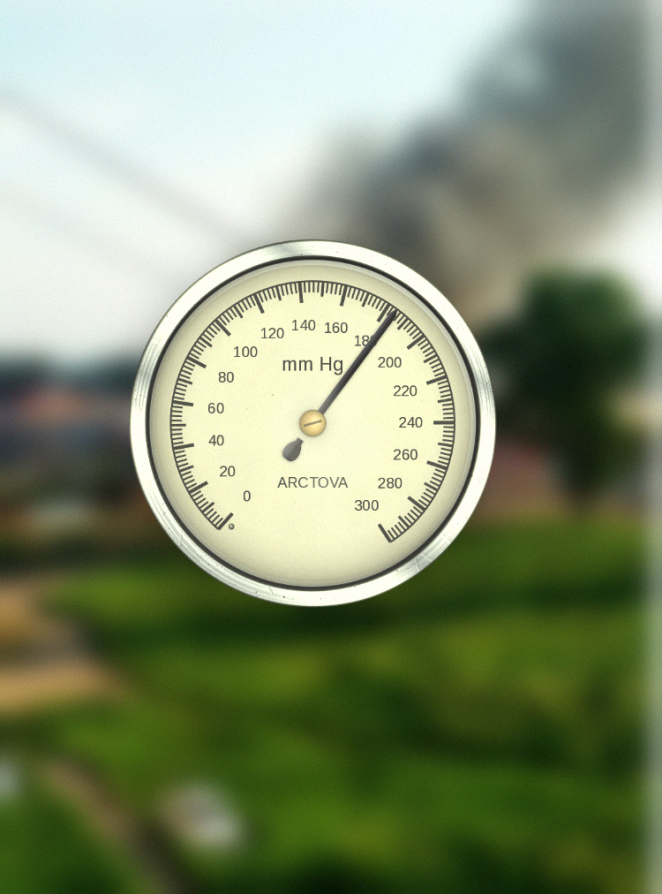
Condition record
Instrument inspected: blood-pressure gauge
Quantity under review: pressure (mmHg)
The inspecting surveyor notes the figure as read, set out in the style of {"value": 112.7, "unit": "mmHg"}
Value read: {"value": 184, "unit": "mmHg"}
